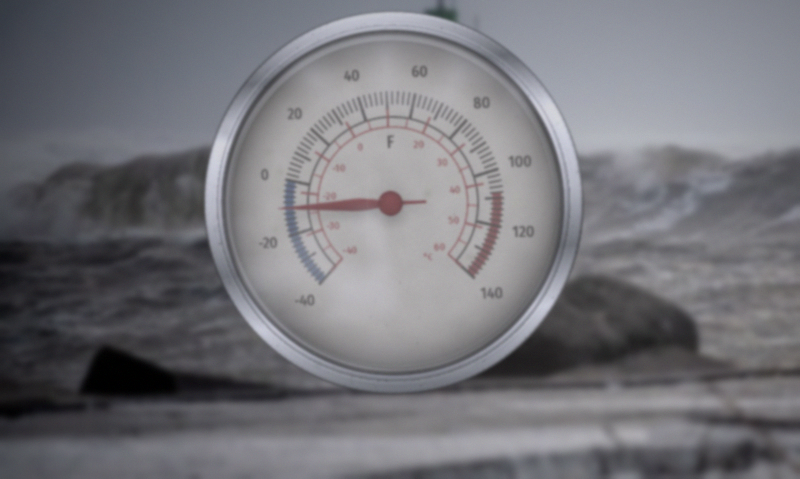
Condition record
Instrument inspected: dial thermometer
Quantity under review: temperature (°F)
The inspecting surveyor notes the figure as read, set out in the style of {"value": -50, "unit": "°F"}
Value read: {"value": -10, "unit": "°F"}
